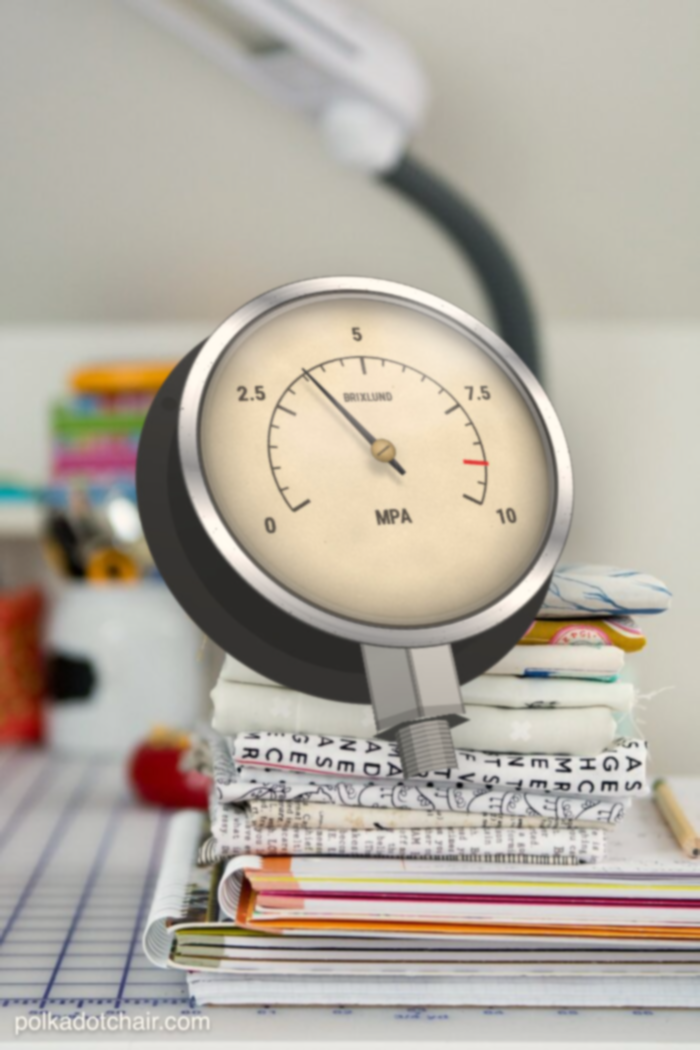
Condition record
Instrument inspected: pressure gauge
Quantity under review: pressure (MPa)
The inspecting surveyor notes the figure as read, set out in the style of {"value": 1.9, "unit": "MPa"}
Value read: {"value": 3.5, "unit": "MPa"}
